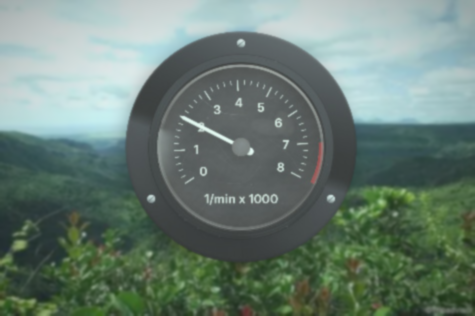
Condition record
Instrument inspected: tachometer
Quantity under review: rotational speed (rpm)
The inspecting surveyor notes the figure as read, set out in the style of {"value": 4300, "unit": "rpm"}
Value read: {"value": 2000, "unit": "rpm"}
